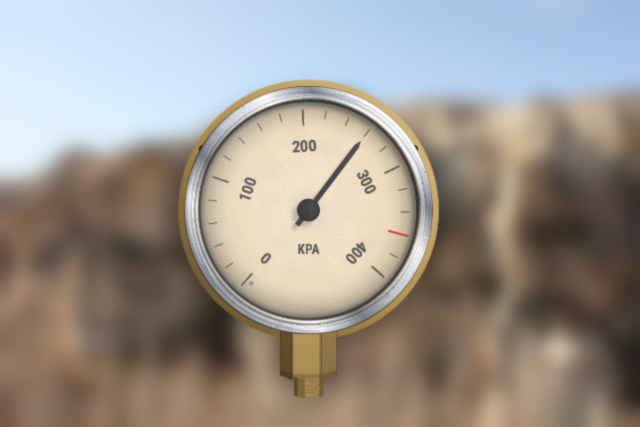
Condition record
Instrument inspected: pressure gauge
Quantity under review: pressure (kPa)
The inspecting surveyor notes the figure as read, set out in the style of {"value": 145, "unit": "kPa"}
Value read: {"value": 260, "unit": "kPa"}
